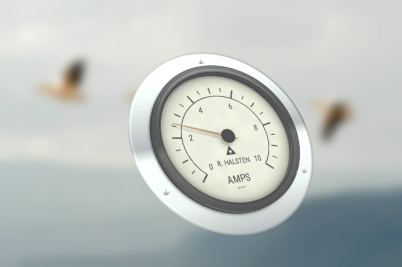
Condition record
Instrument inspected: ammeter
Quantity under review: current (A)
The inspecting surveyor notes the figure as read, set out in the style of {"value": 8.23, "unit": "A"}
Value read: {"value": 2.5, "unit": "A"}
